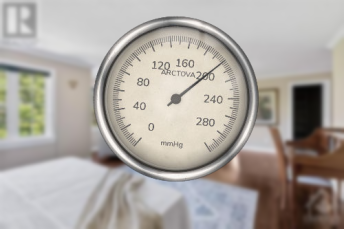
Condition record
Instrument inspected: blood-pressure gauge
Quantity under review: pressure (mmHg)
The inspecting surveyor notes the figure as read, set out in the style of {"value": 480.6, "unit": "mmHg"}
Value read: {"value": 200, "unit": "mmHg"}
